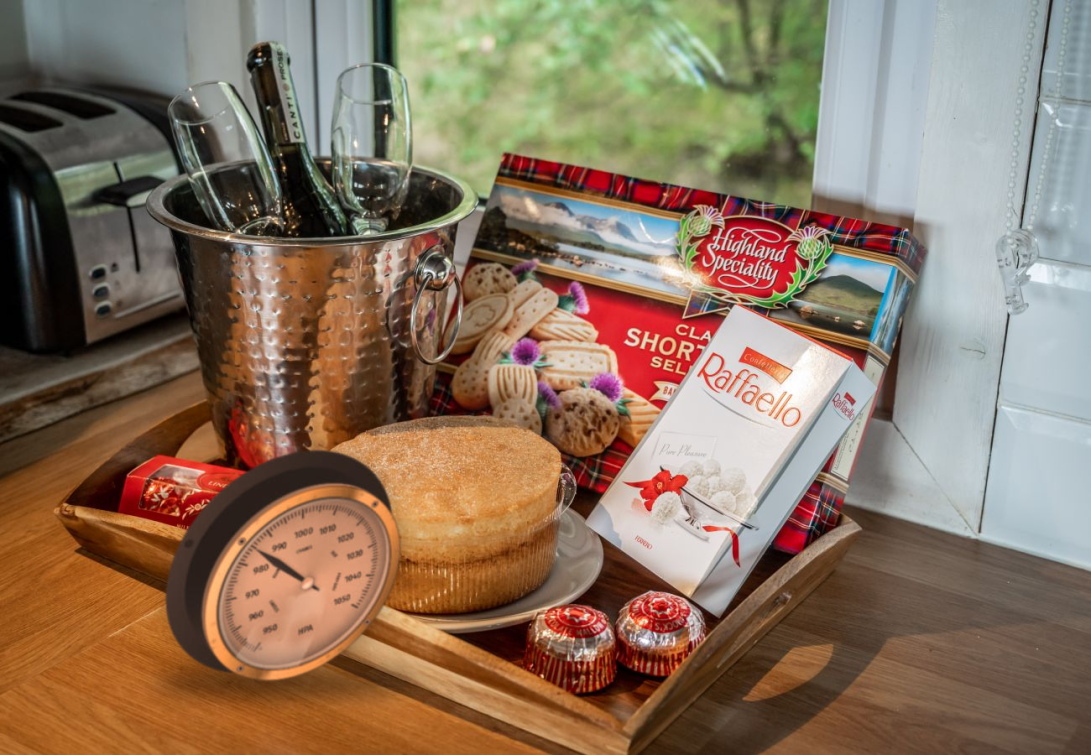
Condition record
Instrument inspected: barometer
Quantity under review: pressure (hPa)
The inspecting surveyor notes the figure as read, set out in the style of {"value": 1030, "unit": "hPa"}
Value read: {"value": 985, "unit": "hPa"}
